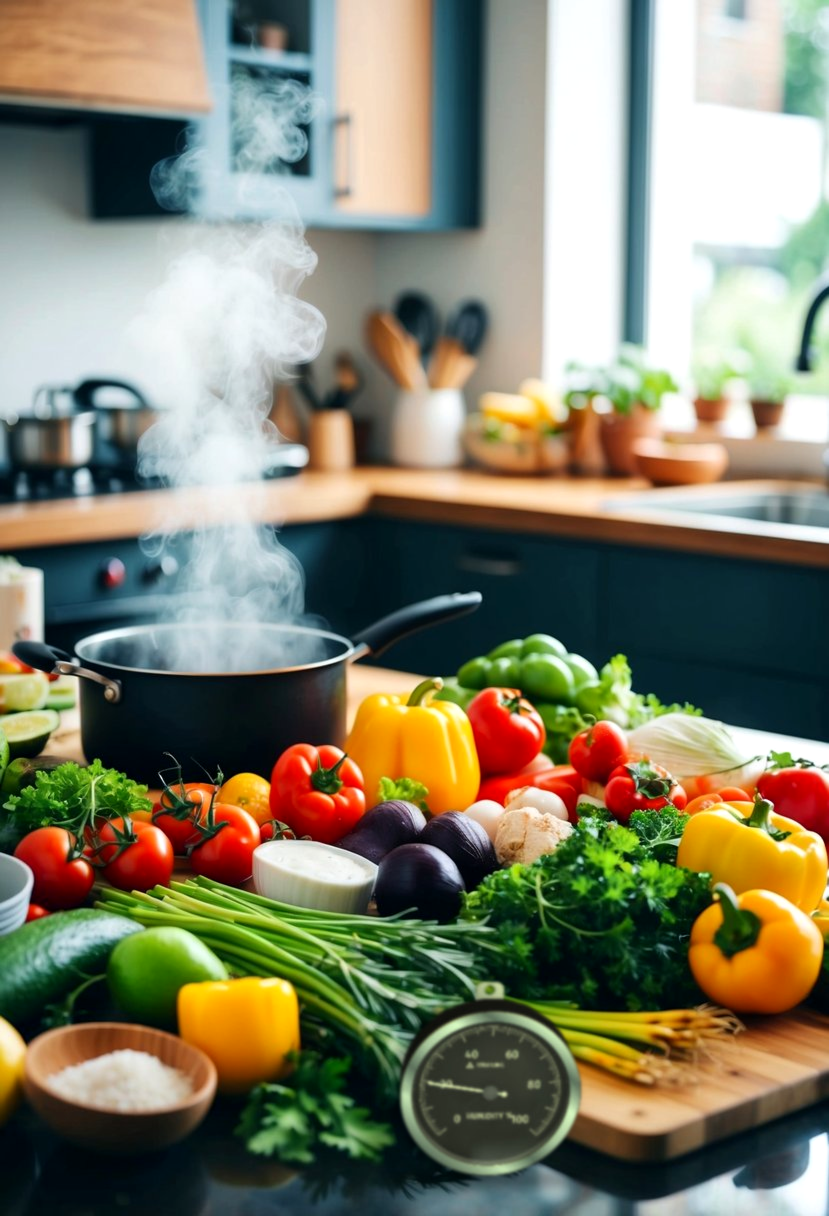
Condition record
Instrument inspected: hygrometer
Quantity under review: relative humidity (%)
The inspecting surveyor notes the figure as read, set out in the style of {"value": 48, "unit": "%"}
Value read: {"value": 20, "unit": "%"}
